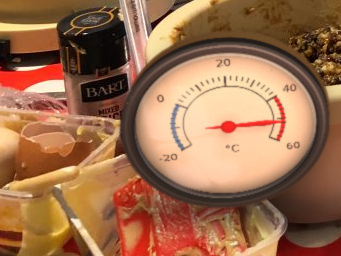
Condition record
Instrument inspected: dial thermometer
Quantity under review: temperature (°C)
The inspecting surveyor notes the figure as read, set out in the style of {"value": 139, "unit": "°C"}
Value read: {"value": 50, "unit": "°C"}
